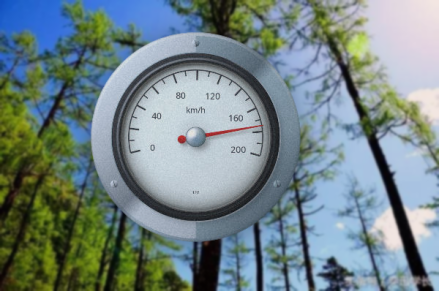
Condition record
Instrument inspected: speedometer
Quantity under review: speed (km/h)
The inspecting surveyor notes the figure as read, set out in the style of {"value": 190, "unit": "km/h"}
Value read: {"value": 175, "unit": "km/h"}
